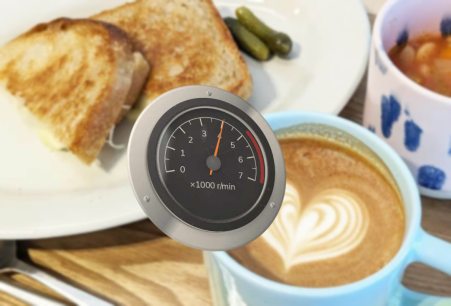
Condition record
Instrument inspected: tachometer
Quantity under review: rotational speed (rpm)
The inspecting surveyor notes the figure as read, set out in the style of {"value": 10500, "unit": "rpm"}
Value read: {"value": 4000, "unit": "rpm"}
